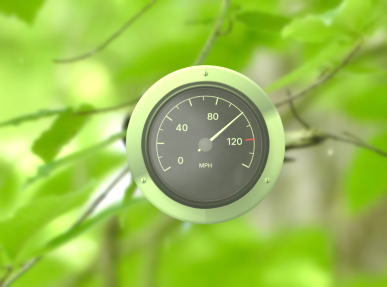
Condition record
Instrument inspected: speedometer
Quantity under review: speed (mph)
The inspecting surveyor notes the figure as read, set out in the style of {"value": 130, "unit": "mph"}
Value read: {"value": 100, "unit": "mph"}
